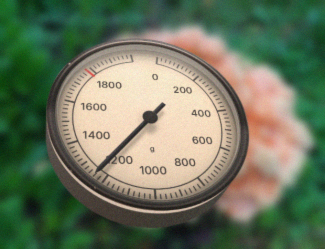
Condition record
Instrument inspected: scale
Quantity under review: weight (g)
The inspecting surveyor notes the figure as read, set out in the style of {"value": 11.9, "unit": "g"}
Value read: {"value": 1240, "unit": "g"}
